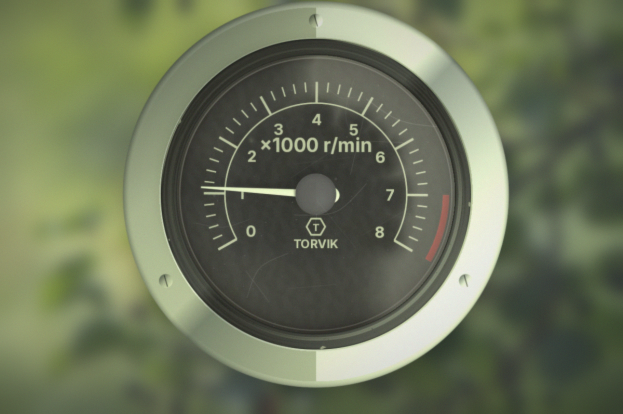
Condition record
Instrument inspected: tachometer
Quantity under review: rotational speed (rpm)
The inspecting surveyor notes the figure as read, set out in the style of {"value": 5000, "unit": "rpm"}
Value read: {"value": 1100, "unit": "rpm"}
